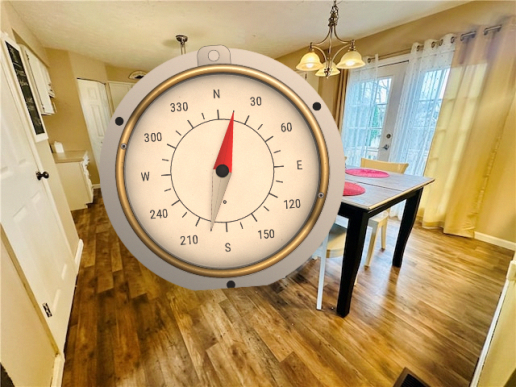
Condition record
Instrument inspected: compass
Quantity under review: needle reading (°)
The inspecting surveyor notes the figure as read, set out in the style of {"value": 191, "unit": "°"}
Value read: {"value": 15, "unit": "°"}
